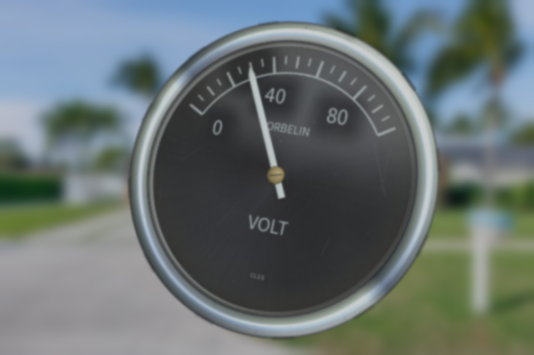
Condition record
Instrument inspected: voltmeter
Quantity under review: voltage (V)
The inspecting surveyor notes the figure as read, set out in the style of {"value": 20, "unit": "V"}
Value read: {"value": 30, "unit": "V"}
